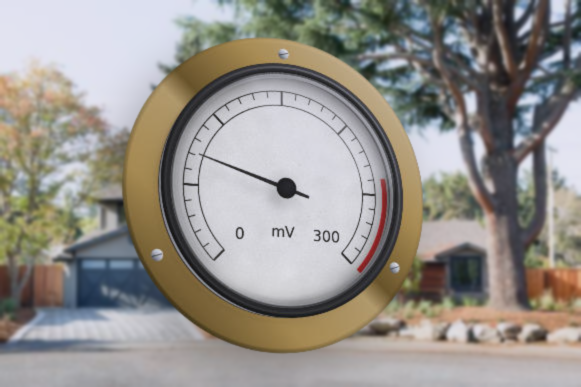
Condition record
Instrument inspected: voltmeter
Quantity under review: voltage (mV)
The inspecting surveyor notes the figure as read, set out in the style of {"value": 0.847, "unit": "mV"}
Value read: {"value": 70, "unit": "mV"}
